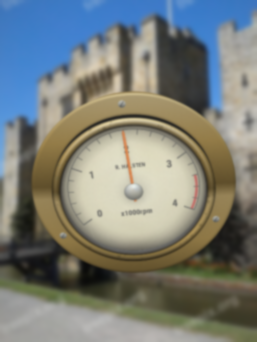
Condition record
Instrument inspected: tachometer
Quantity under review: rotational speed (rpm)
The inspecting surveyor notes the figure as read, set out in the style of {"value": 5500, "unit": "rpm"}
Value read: {"value": 2000, "unit": "rpm"}
